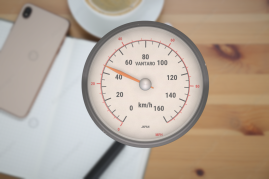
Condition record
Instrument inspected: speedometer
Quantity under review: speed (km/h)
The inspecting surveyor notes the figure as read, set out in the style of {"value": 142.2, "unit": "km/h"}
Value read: {"value": 45, "unit": "km/h"}
